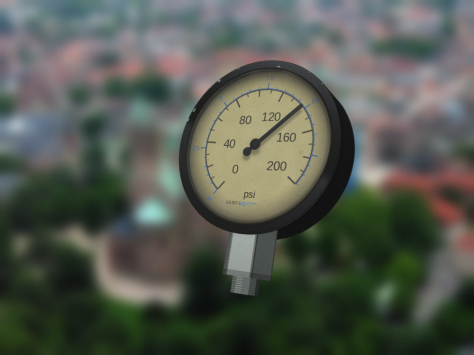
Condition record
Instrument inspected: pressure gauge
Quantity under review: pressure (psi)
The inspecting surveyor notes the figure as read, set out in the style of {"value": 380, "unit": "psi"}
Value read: {"value": 140, "unit": "psi"}
